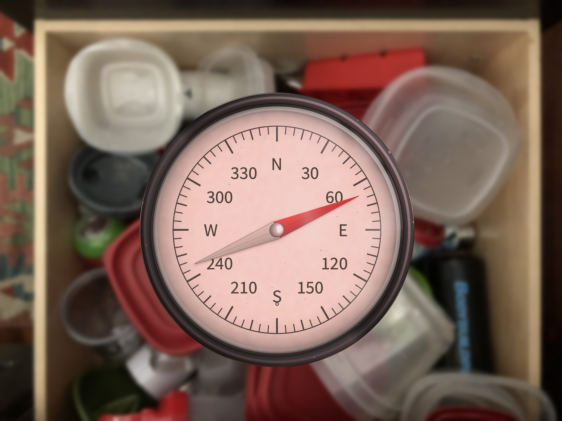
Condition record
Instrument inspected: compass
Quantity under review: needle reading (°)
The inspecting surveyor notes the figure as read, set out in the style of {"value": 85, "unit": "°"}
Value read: {"value": 67.5, "unit": "°"}
